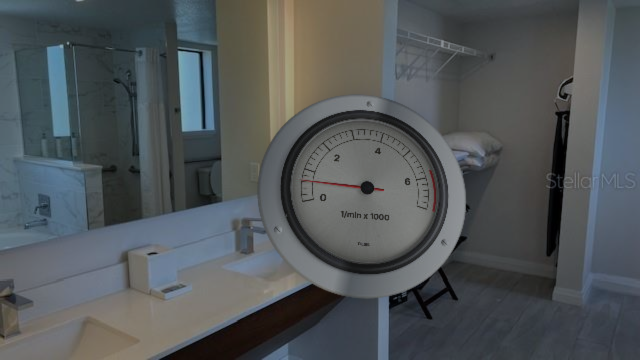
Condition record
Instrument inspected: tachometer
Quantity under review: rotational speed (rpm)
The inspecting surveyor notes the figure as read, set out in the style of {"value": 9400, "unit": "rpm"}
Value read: {"value": 600, "unit": "rpm"}
